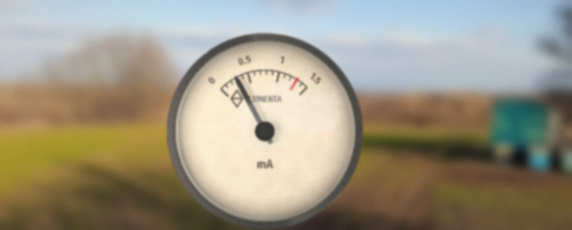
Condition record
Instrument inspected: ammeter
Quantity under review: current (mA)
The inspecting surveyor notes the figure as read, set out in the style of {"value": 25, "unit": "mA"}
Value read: {"value": 0.3, "unit": "mA"}
